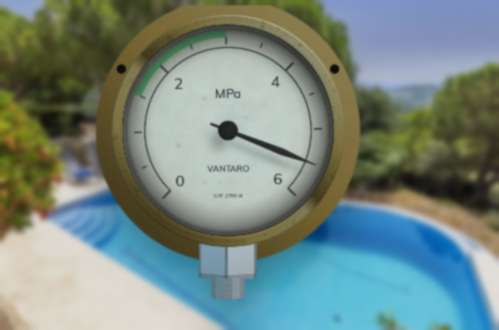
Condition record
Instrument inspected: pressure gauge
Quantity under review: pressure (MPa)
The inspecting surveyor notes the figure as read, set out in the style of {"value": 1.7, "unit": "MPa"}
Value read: {"value": 5.5, "unit": "MPa"}
